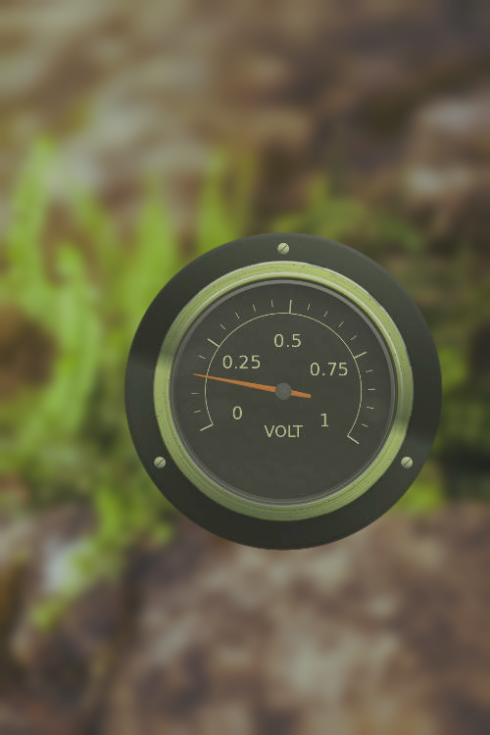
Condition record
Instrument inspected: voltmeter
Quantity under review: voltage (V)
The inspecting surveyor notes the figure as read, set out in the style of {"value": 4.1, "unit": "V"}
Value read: {"value": 0.15, "unit": "V"}
